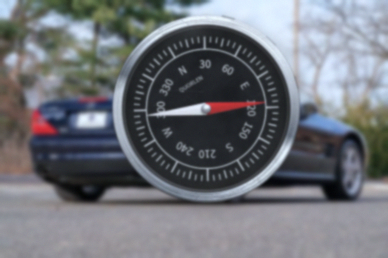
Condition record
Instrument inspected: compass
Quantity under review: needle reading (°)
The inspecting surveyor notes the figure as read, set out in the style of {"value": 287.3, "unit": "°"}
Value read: {"value": 115, "unit": "°"}
